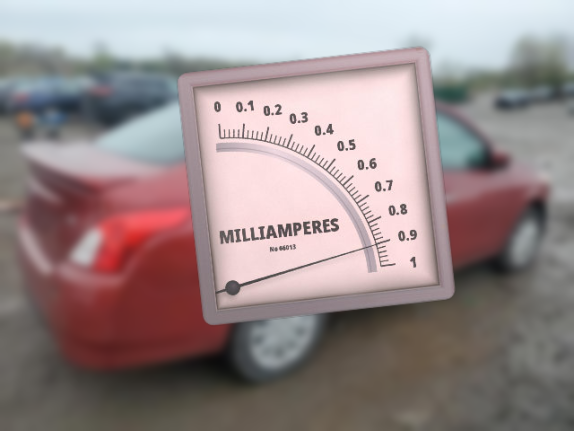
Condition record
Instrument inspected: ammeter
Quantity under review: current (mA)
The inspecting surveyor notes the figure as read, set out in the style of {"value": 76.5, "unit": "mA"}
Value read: {"value": 0.9, "unit": "mA"}
